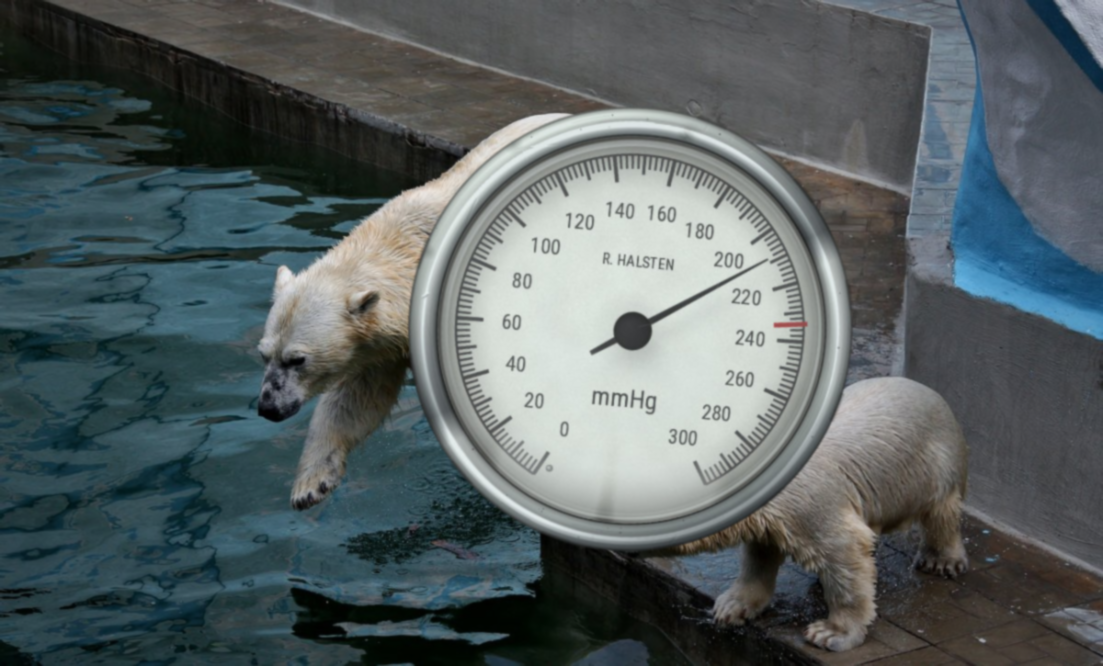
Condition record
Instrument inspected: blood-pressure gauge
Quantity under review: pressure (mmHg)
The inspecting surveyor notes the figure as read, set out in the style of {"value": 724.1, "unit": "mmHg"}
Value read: {"value": 208, "unit": "mmHg"}
